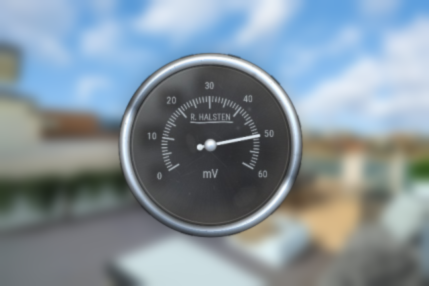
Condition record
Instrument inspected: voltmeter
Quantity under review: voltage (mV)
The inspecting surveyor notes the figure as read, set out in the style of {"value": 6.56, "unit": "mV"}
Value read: {"value": 50, "unit": "mV"}
